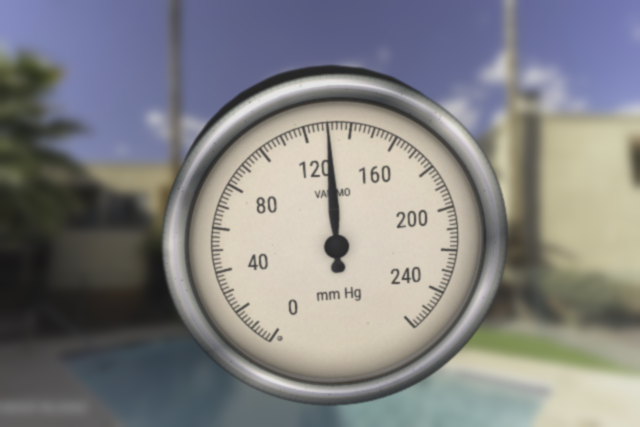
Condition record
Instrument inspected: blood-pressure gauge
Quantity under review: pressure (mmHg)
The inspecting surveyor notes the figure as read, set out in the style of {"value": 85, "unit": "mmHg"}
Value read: {"value": 130, "unit": "mmHg"}
